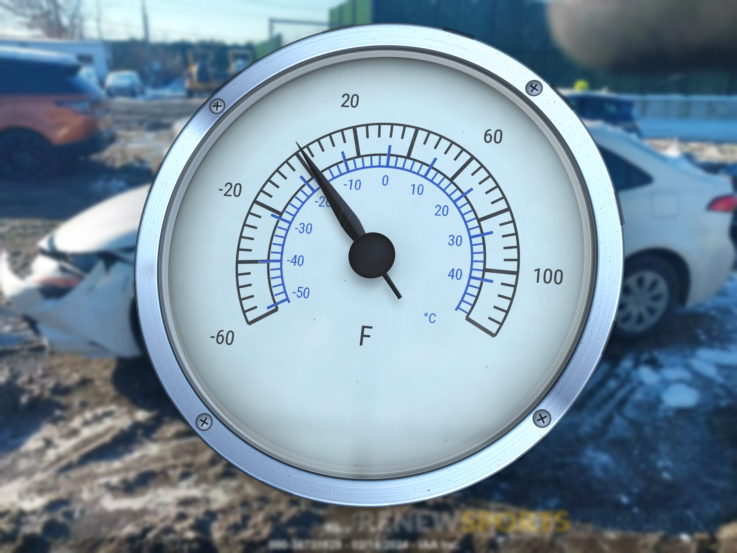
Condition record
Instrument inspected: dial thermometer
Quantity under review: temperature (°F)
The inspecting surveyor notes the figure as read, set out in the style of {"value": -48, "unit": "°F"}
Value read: {"value": 2, "unit": "°F"}
